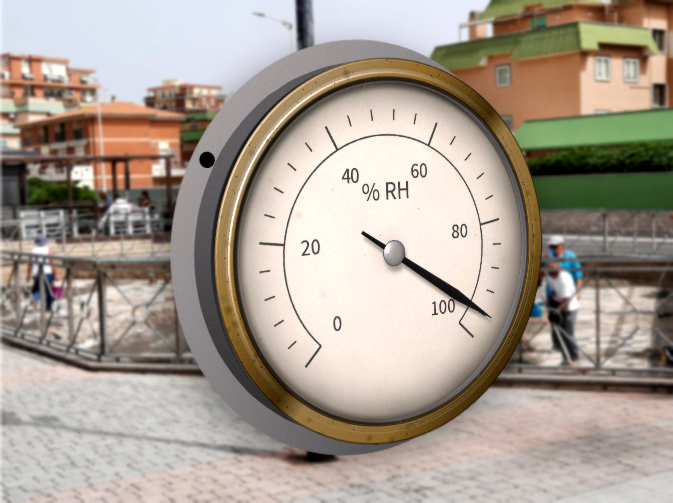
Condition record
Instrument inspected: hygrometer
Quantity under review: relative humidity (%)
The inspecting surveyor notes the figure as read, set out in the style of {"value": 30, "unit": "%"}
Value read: {"value": 96, "unit": "%"}
